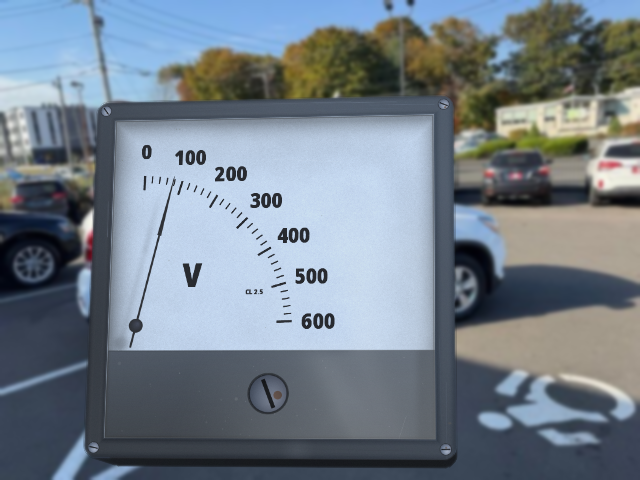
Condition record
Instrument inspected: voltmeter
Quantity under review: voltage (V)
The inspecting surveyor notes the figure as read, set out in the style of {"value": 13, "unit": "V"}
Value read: {"value": 80, "unit": "V"}
